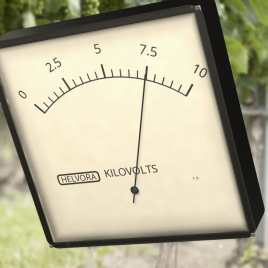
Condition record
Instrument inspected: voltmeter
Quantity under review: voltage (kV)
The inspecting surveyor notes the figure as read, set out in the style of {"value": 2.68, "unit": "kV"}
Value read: {"value": 7.5, "unit": "kV"}
